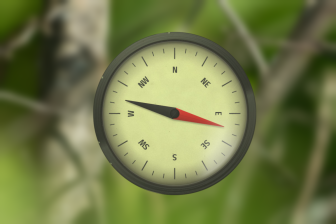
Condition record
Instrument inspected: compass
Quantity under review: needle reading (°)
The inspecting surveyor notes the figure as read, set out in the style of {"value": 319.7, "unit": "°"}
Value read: {"value": 105, "unit": "°"}
